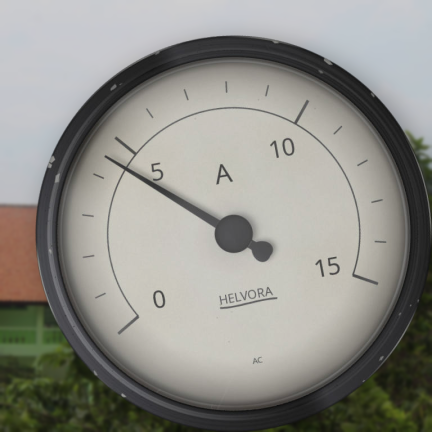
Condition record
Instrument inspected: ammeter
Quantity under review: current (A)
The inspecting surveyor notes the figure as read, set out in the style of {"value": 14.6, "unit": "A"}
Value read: {"value": 4.5, "unit": "A"}
